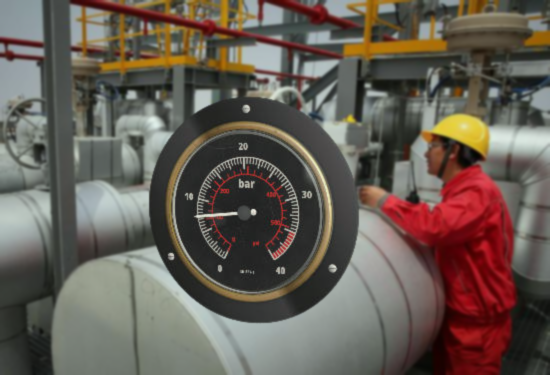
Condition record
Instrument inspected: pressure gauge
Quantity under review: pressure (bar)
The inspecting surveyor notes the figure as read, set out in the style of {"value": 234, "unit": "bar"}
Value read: {"value": 7.5, "unit": "bar"}
